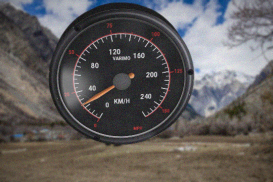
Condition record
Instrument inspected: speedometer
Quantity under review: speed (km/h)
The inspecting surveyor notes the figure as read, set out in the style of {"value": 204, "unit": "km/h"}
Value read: {"value": 25, "unit": "km/h"}
